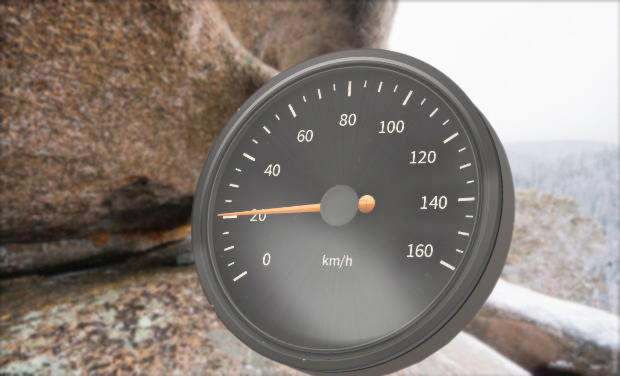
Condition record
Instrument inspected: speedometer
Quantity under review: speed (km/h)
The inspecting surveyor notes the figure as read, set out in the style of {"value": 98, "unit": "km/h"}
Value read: {"value": 20, "unit": "km/h"}
